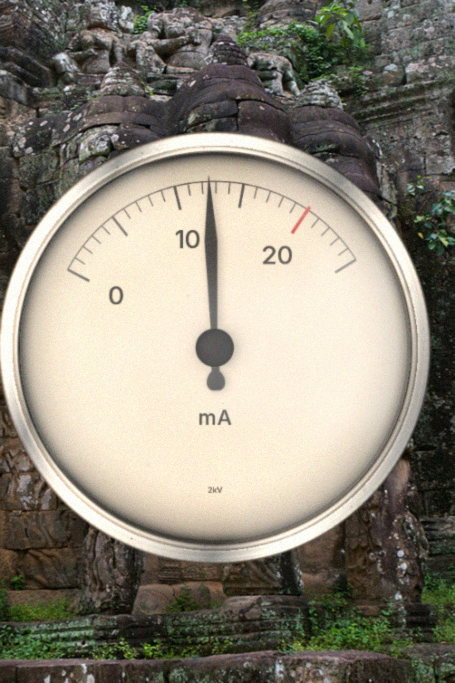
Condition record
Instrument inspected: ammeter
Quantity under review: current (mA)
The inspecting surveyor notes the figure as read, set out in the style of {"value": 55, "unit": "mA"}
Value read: {"value": 12.5, "unit": "mA"}
